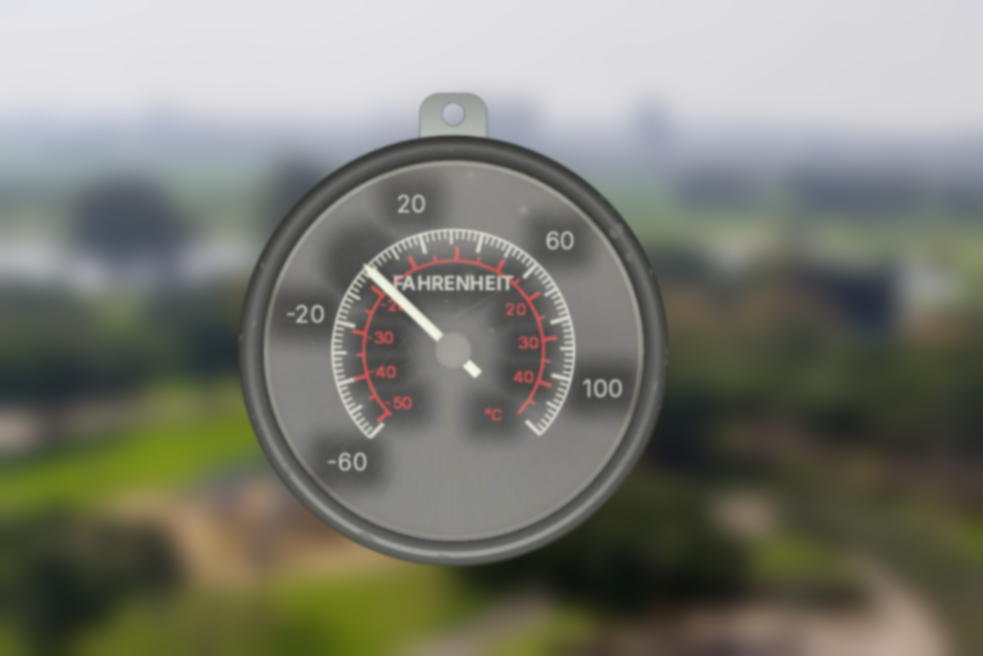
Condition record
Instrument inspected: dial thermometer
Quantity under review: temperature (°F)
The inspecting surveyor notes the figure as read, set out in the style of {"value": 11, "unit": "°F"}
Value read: {"value": 0, "unit": "°F"}
